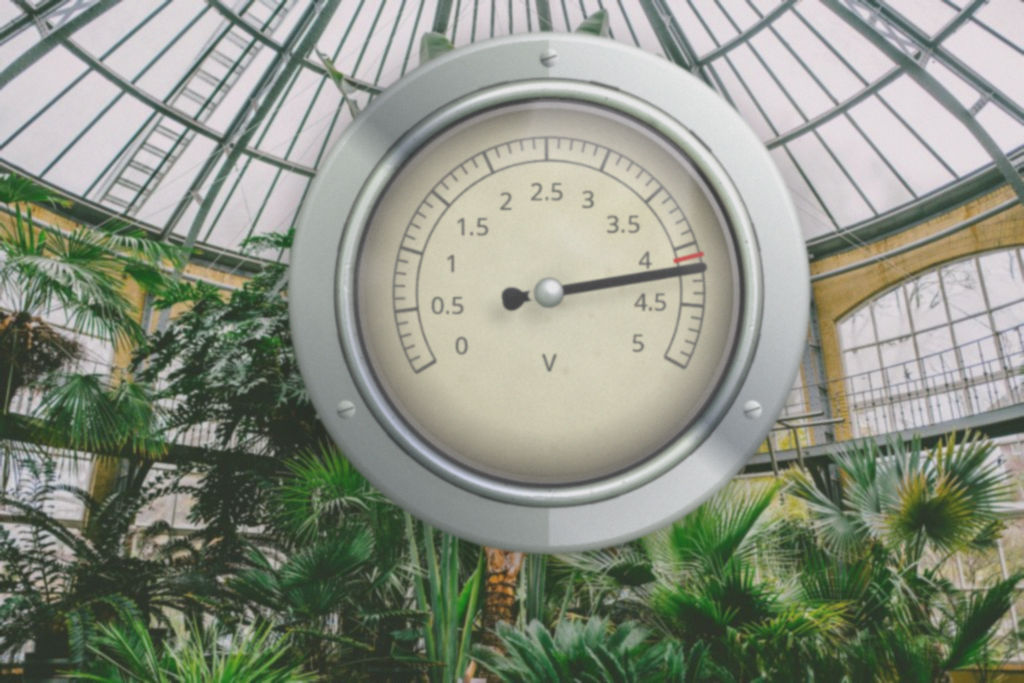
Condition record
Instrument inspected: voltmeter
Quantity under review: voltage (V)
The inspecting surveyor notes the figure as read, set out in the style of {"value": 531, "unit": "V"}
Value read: {"value": 4.2, "unit": "V"}
